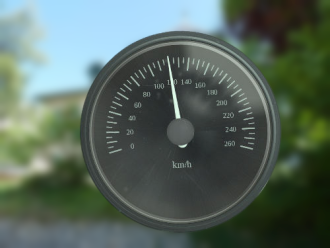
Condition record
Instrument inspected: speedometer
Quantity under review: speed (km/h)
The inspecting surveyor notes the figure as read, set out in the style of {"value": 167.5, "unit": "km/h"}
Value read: {"value": 120, "unit": "km/h"}
